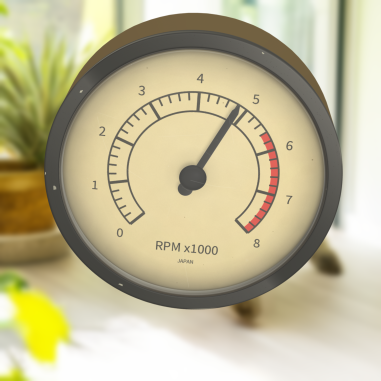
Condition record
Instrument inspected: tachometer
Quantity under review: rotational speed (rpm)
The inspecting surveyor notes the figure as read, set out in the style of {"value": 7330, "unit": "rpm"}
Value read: {"value": 4800, "unit": "rpm"}
